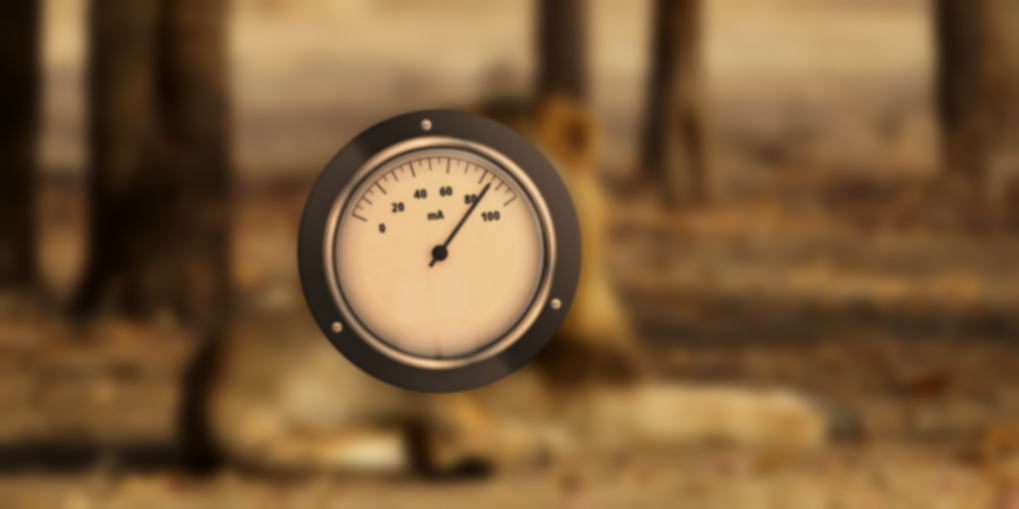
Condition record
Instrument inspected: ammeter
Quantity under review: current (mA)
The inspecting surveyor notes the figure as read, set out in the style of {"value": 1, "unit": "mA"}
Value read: {"value": 85, "unit": "mA"}
